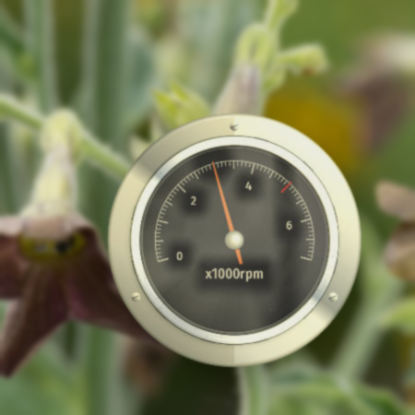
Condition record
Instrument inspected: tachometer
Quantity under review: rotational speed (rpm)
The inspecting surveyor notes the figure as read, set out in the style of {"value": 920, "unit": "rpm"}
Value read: {"value": 3000, "unit": "rpm"}
